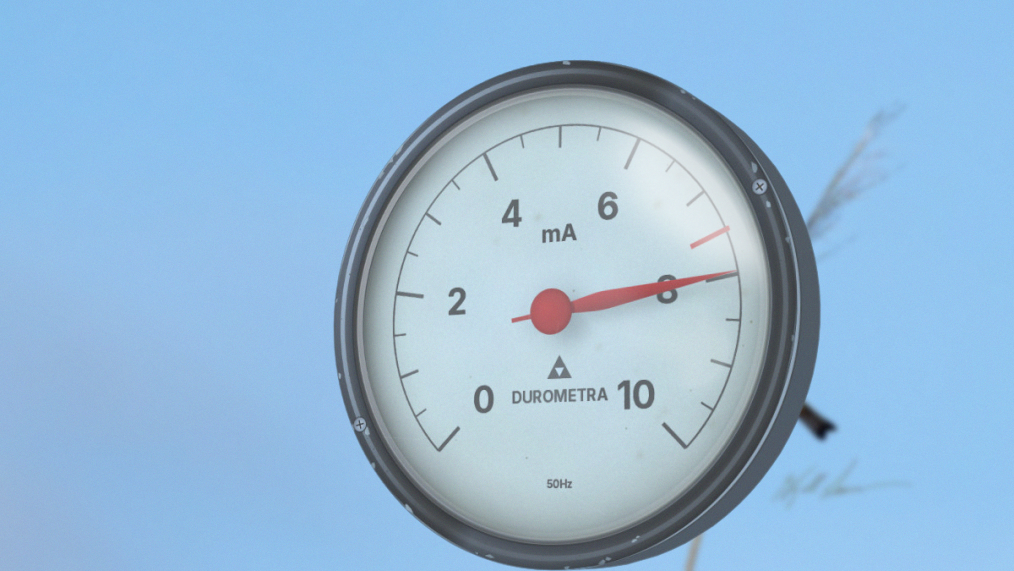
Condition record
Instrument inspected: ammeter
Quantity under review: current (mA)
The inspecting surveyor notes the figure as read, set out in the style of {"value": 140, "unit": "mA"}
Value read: {"value": 8, "unit": "mA"}
